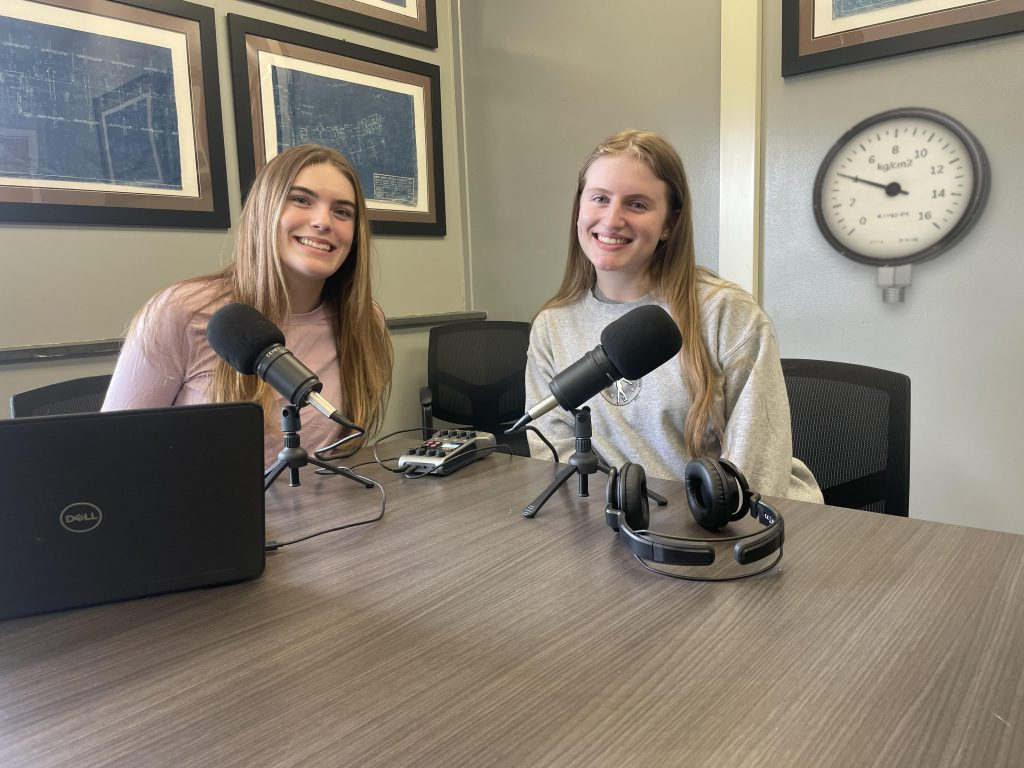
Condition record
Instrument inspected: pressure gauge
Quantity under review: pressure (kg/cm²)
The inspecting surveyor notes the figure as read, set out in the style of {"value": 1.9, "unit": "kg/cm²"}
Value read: {"value": 4, "unit": "kg/cm²"}
